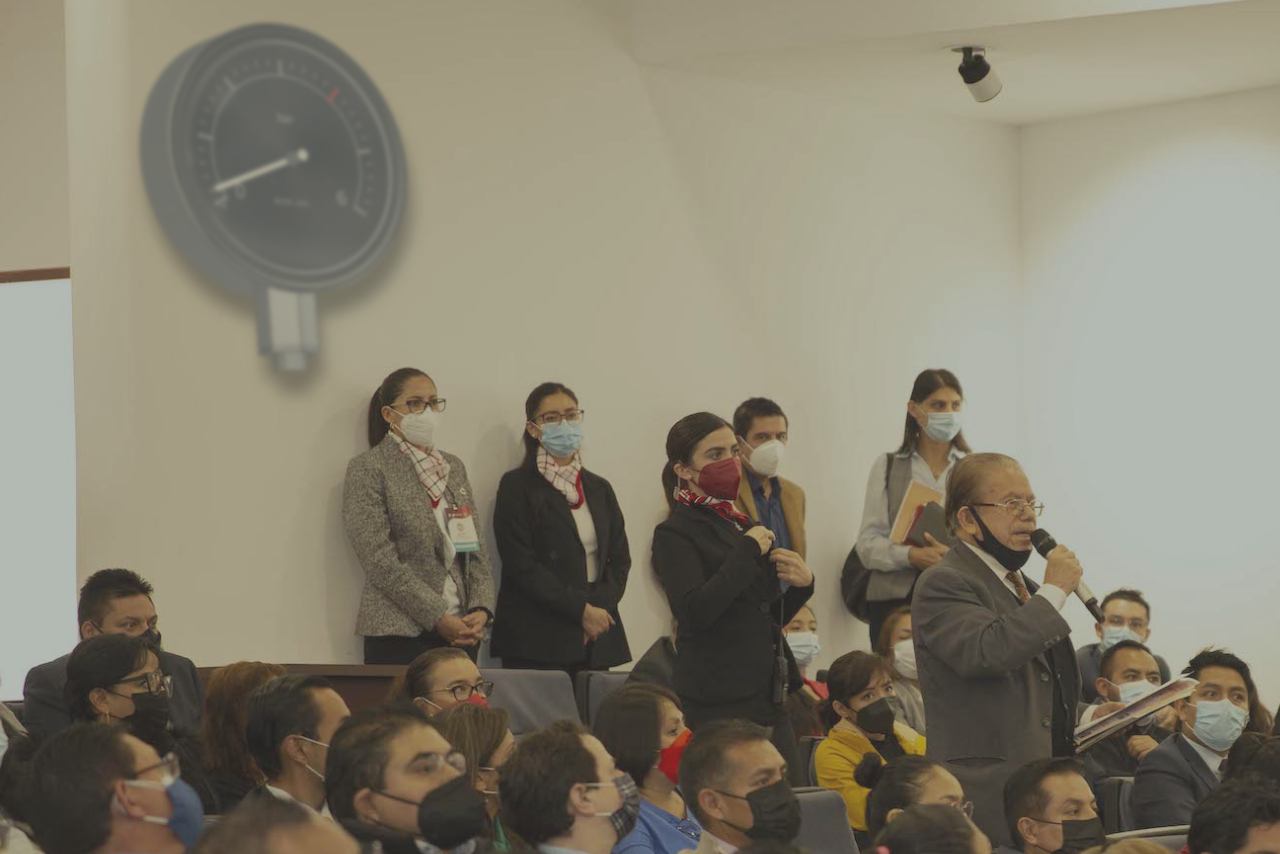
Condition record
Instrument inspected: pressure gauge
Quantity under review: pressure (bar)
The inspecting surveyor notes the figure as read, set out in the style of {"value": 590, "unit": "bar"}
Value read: {"value": 0.2, "unit": "bar"}
